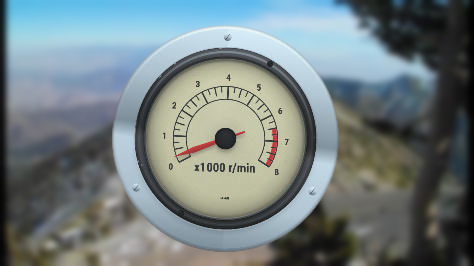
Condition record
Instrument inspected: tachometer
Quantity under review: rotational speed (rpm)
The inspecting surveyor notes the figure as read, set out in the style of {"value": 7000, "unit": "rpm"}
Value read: {"value": 250, "unit": "rpm"}
